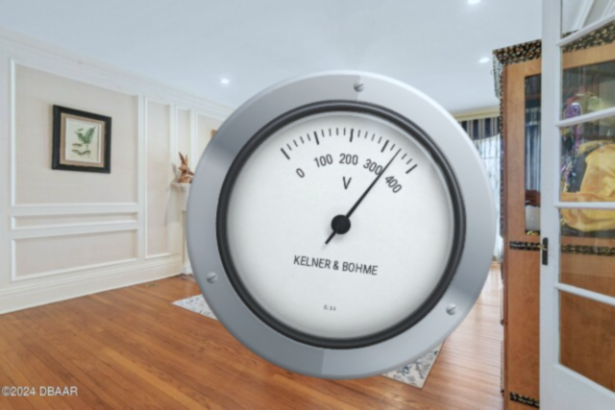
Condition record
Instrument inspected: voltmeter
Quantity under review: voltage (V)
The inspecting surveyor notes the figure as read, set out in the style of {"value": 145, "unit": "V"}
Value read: {"value": 340, "unit": "V"}
